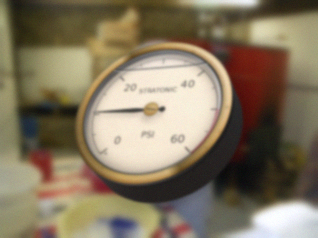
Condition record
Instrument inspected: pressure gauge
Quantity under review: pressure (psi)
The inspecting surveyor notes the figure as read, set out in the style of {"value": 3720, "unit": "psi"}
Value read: {"value": 10, "unit": "psi"}
